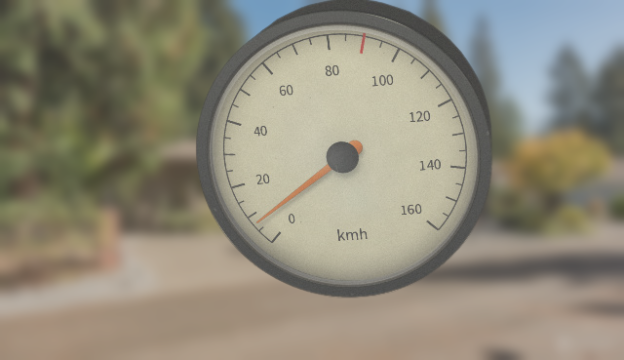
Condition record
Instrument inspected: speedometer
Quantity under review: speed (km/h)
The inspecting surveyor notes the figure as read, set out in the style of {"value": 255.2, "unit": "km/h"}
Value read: {"value": 7.5, "unit": "km/h"}
